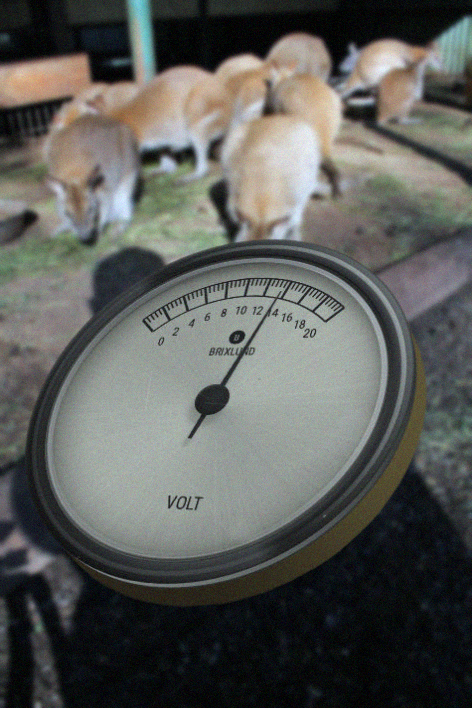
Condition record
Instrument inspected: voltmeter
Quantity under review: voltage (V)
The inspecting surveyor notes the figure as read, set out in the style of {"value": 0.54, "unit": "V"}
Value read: {"value": 14, "unit": "V"}
